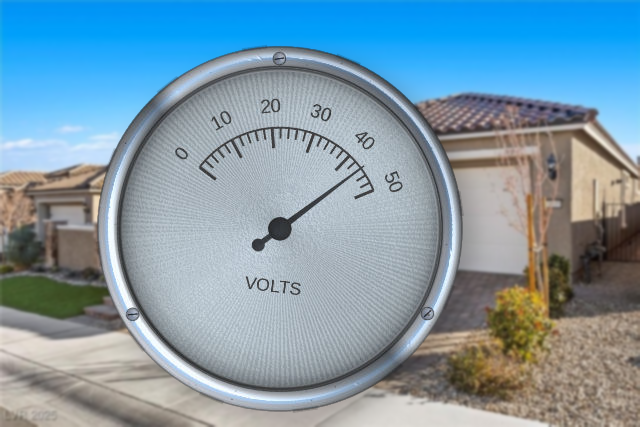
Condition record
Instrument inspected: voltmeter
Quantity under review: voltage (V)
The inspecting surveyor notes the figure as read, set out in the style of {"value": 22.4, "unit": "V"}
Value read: {"value": 44, "unit": "V"}
